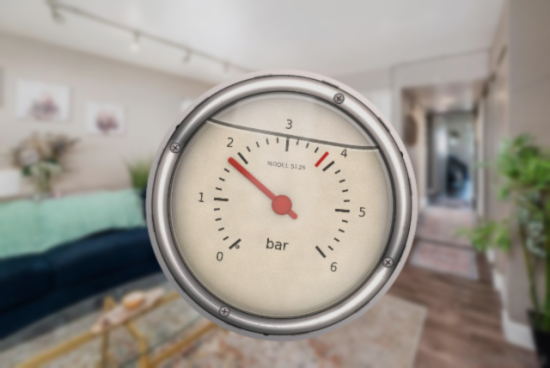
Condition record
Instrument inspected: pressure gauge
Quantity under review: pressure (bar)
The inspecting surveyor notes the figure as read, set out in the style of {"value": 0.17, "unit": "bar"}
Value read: {"value": 1.8, "unit": "bar"}
